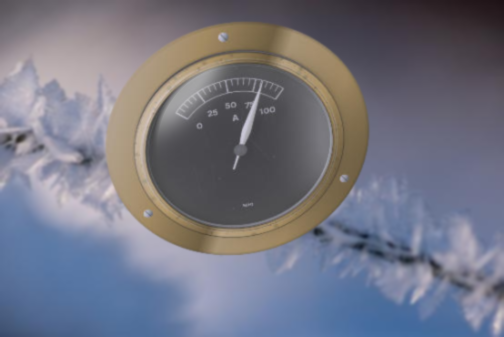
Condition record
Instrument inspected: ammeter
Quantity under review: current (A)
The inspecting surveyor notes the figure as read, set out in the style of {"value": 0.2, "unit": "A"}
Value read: {"value": 80, "unit": "A"}
